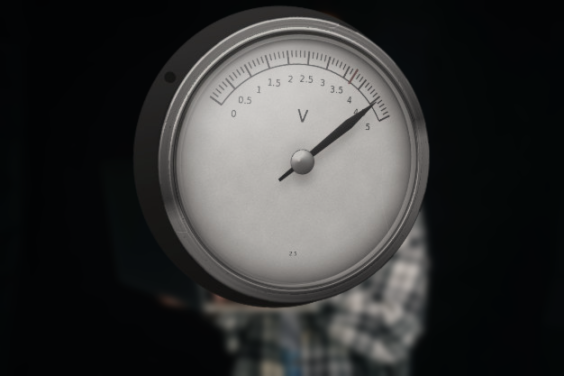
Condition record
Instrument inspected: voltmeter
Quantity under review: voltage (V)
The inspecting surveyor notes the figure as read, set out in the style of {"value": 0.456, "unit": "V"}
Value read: {"value": 4.5, "unit": "V"}
